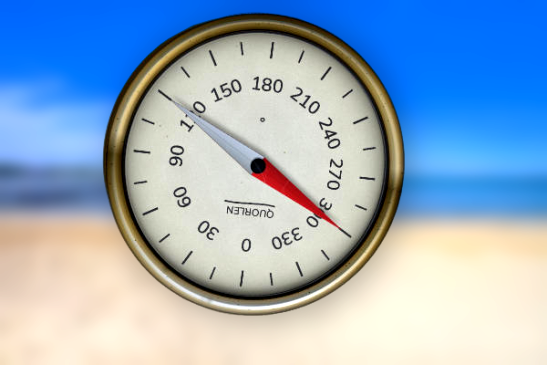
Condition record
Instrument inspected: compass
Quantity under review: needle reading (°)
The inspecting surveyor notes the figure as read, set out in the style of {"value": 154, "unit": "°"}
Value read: {"value": 300, "unit": "°"}
